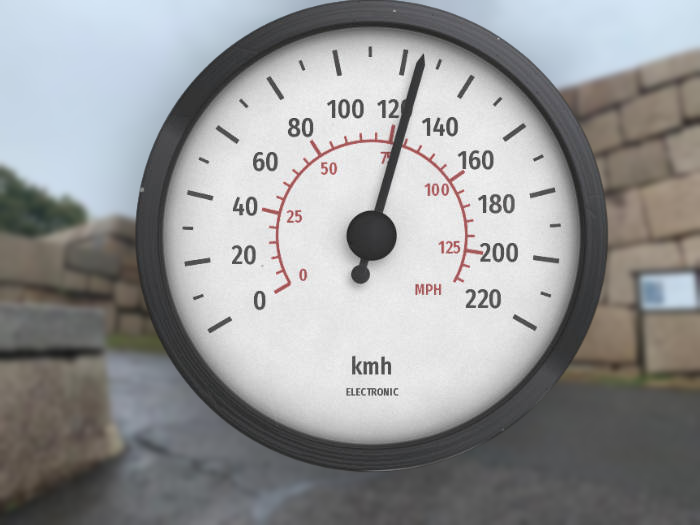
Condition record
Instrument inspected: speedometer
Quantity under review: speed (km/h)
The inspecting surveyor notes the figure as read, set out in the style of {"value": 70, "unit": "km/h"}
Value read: {"value": 125, "unit": "km/h"}
